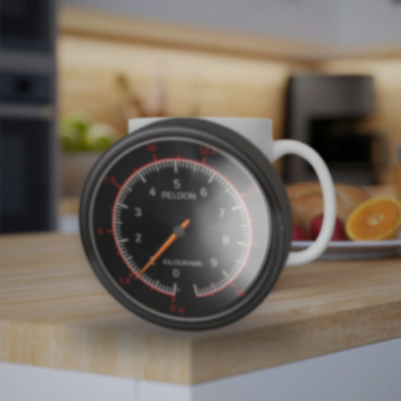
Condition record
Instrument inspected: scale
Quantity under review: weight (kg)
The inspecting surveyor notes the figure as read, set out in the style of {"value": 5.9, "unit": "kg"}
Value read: {"value": 1, "unit": "kg"}
